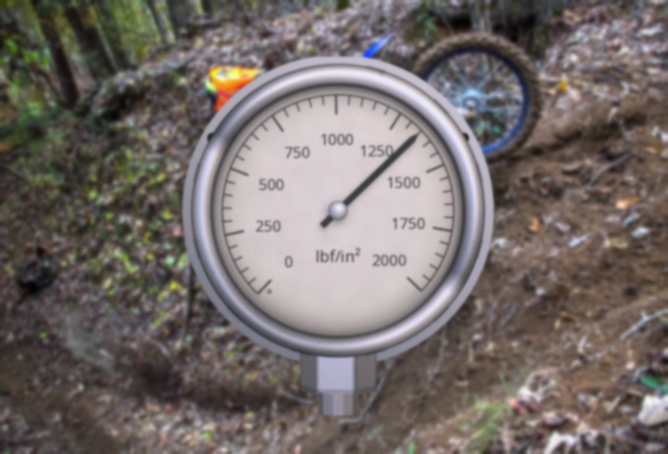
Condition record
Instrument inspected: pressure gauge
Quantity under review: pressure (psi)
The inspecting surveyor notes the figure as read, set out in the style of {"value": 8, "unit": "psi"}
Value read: {"value": 1350, "unit": "psi"}
